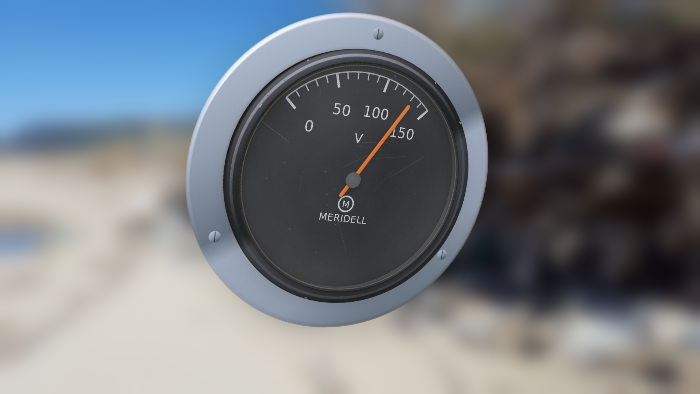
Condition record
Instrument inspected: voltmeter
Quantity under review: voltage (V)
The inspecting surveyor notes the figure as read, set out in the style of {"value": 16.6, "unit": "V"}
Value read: {"value": 130, "unit": "V"}
